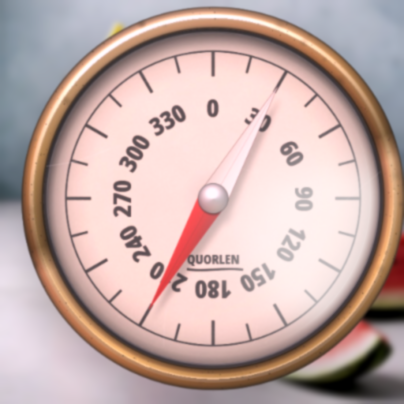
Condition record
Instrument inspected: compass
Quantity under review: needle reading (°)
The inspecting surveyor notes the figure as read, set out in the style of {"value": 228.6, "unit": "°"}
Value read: {"value": 210, "unit": "°"}
